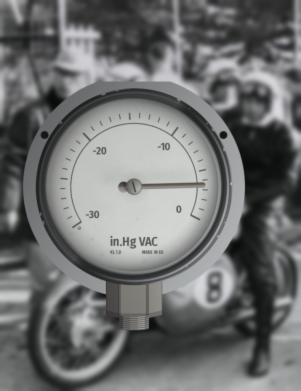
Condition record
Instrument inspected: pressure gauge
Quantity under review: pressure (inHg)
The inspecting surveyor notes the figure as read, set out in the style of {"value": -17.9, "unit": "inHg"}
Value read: {"value": -3.5, "unit": "inHg"}
